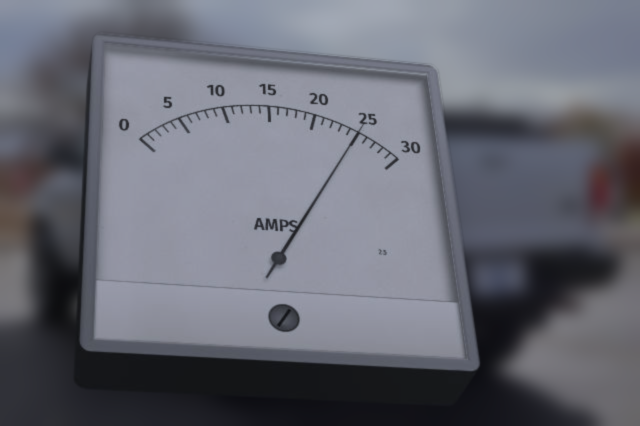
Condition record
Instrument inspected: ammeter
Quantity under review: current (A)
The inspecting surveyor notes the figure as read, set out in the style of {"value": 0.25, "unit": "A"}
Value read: {"value": 25, "unit": "A"}
